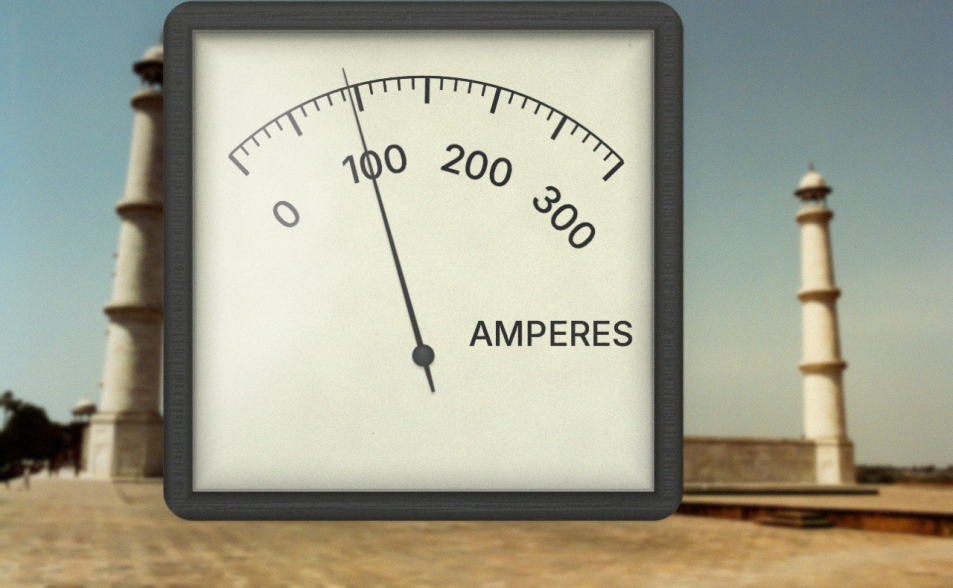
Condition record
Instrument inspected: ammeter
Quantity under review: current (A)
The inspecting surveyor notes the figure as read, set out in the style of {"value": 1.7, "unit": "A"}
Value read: {"value": 95, "unit": "A"}
